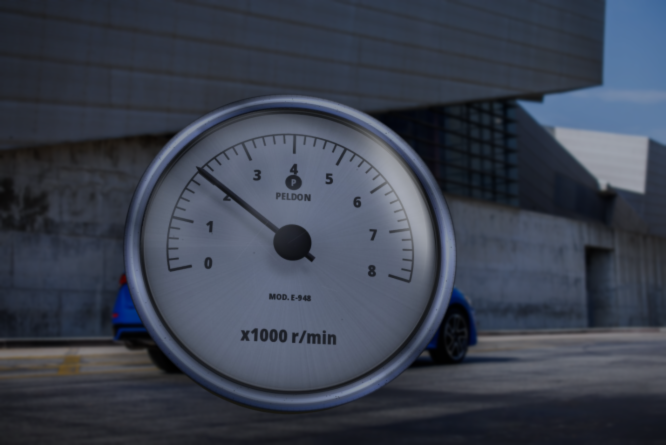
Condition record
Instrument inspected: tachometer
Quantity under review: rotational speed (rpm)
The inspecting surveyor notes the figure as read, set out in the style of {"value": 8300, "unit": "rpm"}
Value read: {"value": 2000, "unit": "rpm"}
